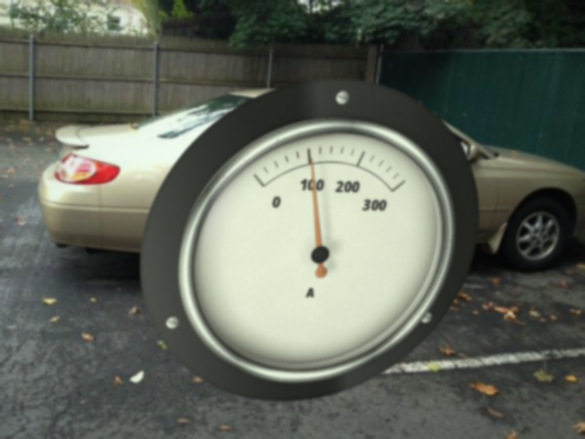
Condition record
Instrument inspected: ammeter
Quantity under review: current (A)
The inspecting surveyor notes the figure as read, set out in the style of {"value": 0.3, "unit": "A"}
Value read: {"value": 100, "unit": "A"}
